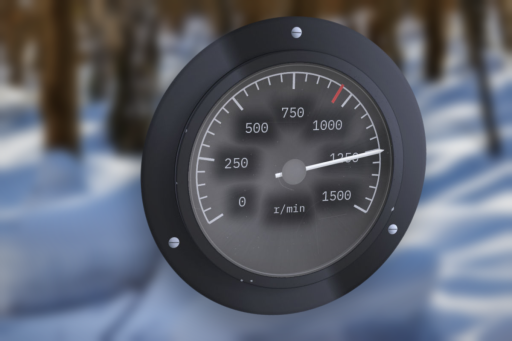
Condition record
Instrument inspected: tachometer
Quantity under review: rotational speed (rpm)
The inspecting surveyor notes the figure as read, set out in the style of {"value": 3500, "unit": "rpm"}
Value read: {"value": 1250, "unit": "rpm"}
